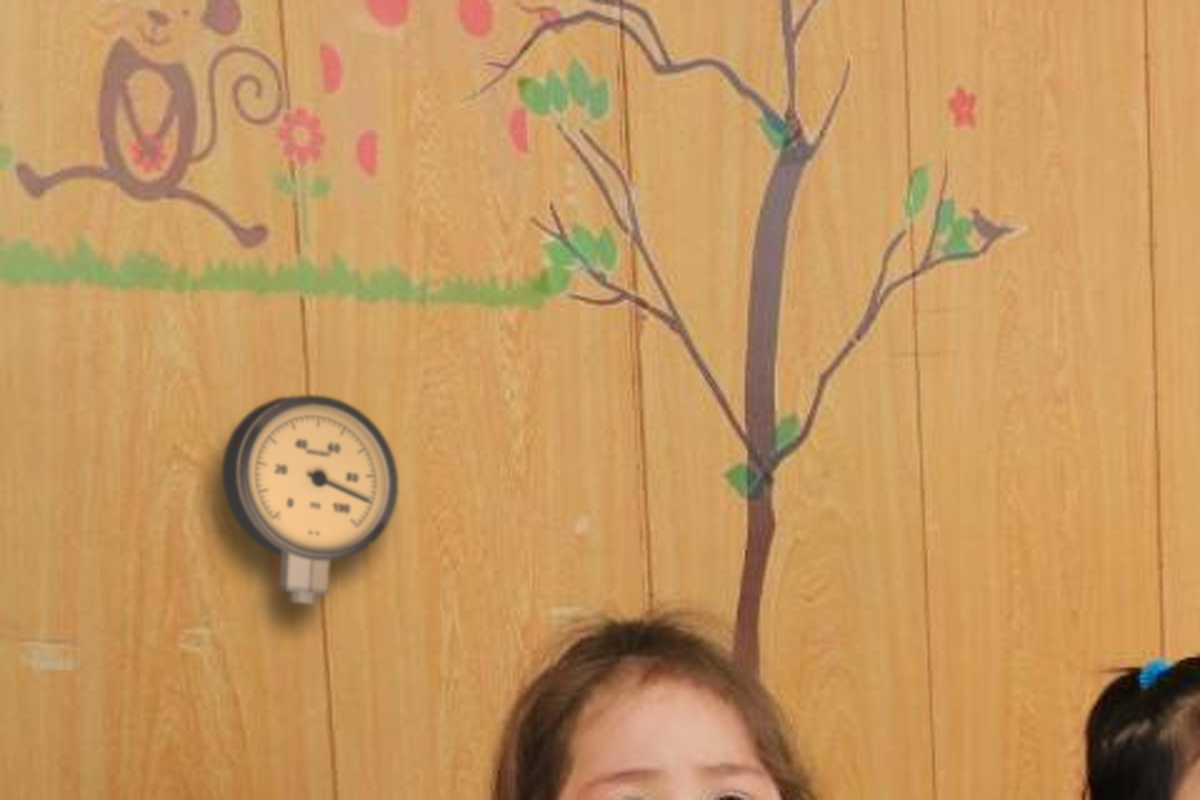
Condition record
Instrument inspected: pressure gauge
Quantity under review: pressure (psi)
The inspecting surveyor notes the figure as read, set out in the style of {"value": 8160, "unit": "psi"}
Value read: {"value": 90, "unit": "psi"}
